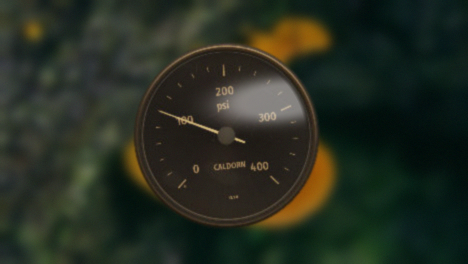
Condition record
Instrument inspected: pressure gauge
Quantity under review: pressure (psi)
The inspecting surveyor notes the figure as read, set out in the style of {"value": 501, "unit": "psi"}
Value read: {"value": 100, "unit": "psi"}
